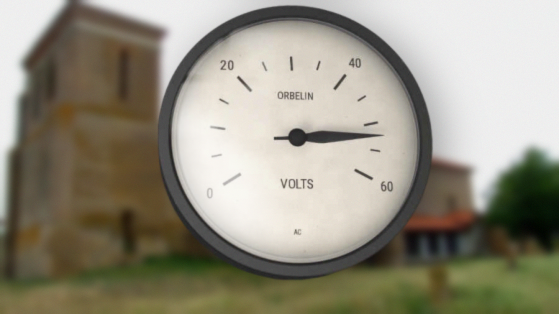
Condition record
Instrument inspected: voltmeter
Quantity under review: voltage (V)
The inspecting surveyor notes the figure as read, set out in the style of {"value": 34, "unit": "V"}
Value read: {"value": 52.5, "unit": "V"}
